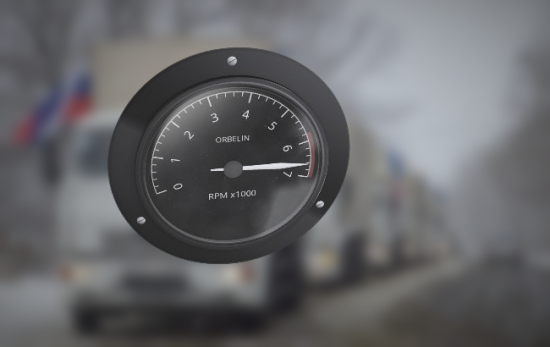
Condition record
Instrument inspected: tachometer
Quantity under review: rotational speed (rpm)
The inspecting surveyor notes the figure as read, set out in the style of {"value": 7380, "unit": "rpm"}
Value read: {"value": 6600, "unit": "rpm"}
